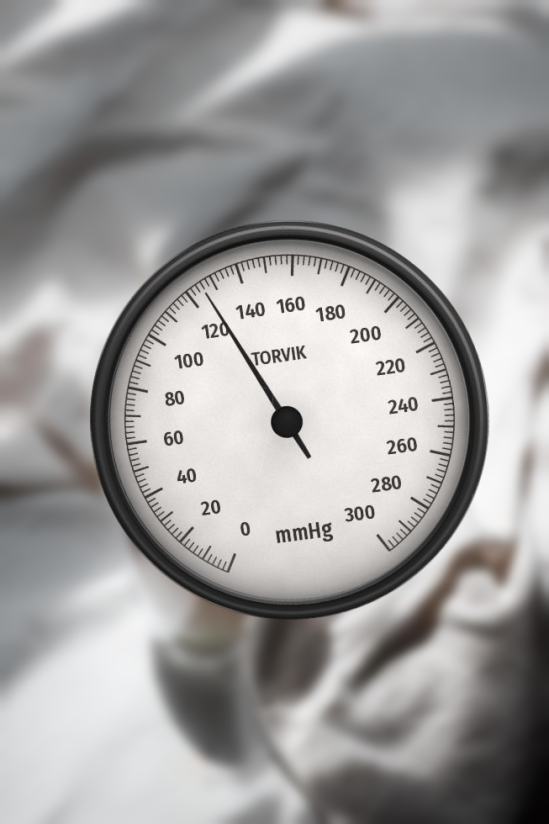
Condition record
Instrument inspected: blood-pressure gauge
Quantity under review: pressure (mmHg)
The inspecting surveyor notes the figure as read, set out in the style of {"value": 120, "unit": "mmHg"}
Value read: {"value": 126, "unit": "mmHg"}
